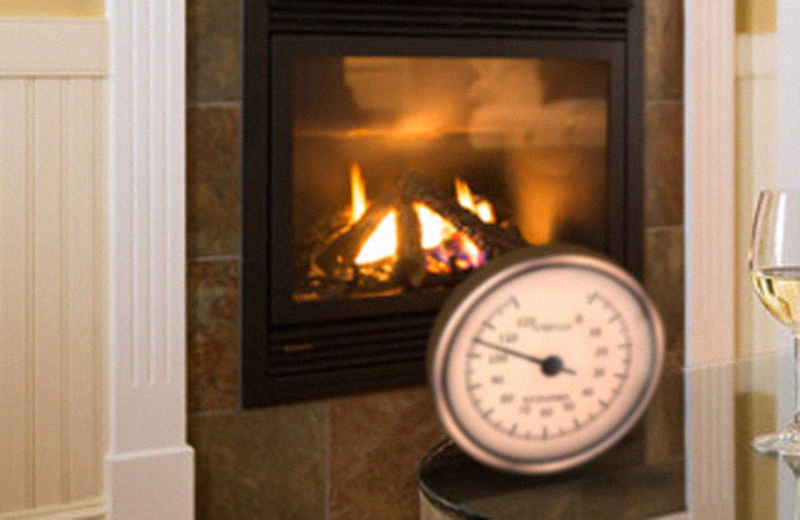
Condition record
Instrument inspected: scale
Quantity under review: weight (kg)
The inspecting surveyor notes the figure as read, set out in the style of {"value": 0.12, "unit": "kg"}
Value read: {"value": 105, "unit": "kg"}
